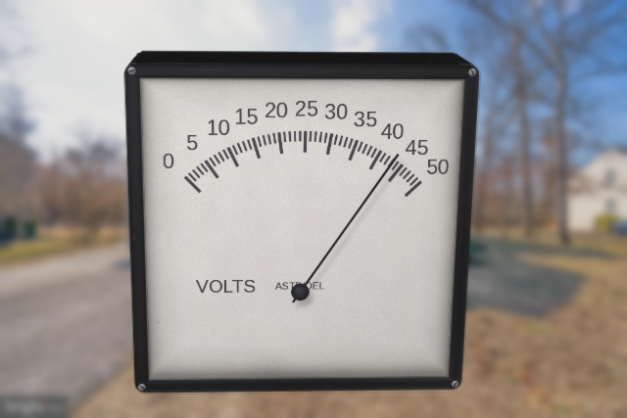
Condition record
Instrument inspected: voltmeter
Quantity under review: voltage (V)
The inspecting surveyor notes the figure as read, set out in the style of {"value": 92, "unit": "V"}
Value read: {"value": 43, "unit": "V"}
